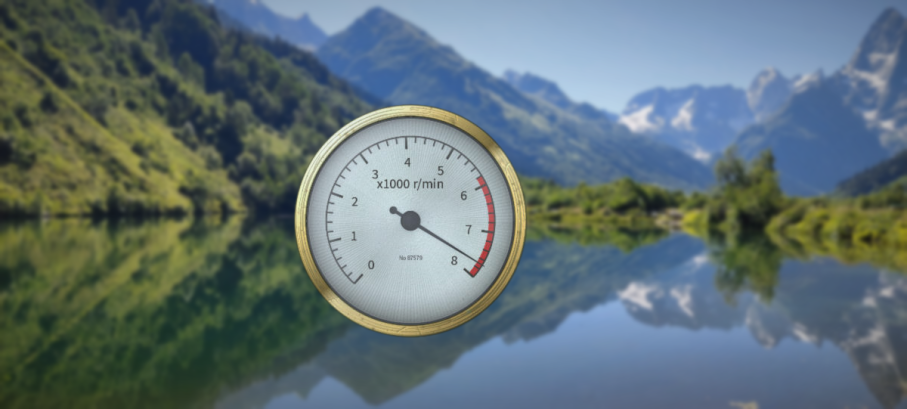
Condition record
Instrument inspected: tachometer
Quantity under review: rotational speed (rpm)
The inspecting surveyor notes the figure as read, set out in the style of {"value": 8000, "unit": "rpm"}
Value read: {"value": 7700, "unit": "rpm"}
